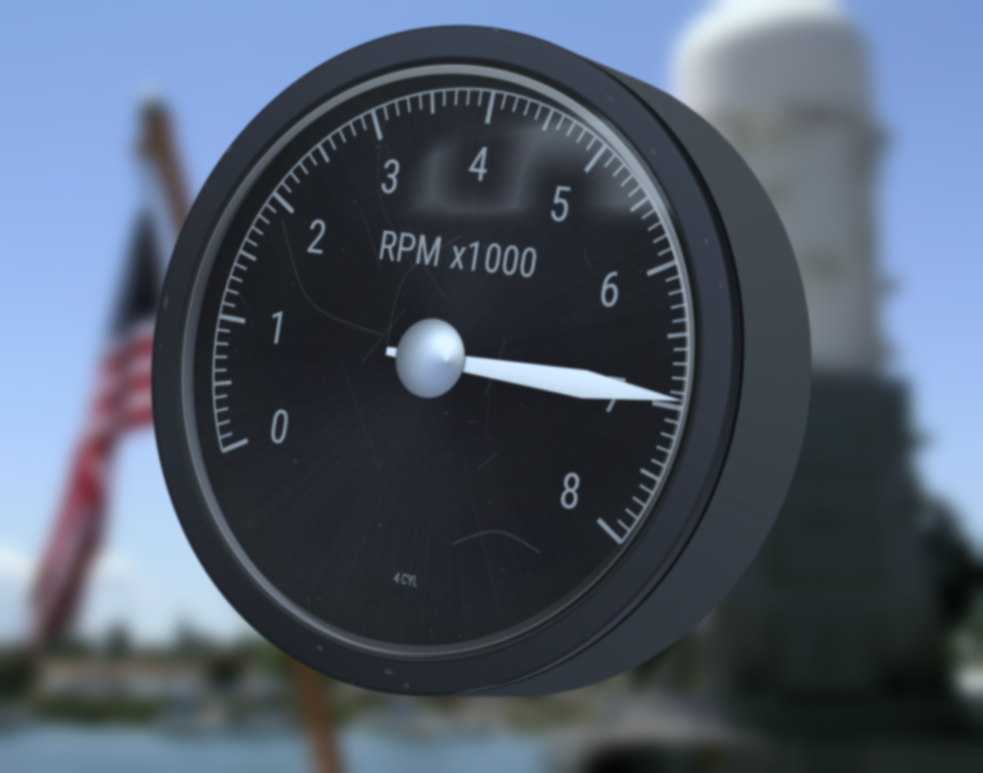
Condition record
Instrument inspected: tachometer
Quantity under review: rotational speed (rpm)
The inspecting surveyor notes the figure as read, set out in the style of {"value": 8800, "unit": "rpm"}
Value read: {"value": 6950, "unit": "rpm"}
